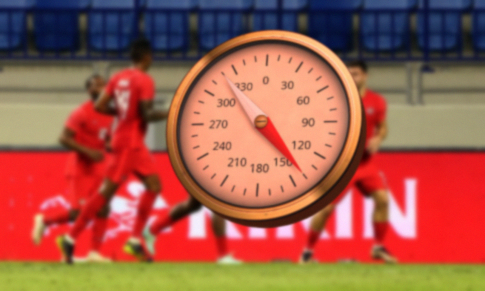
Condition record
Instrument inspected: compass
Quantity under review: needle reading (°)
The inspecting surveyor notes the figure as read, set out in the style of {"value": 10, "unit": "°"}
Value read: {"value": 140, "unit": "°"}
